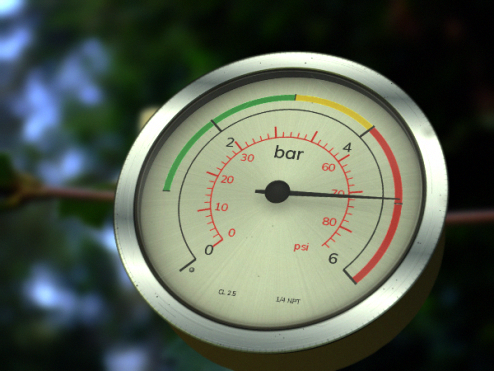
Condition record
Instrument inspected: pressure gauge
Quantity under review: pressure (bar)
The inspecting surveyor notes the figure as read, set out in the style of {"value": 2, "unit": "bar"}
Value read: {"value": 5, "unit": "bar"}
